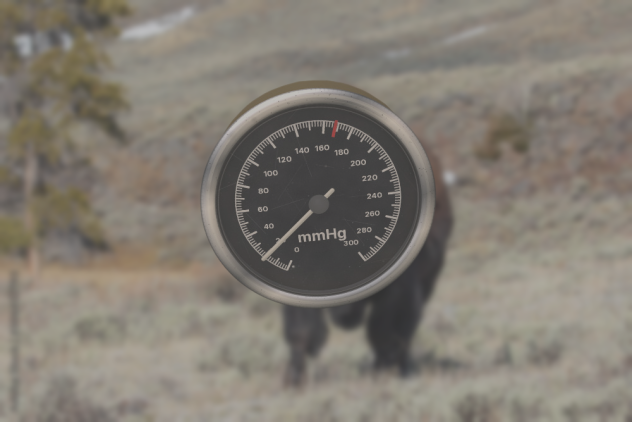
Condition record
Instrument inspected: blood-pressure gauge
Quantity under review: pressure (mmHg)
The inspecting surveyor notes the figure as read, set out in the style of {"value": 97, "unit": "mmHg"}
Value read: {"value": 20, "unit": "mmHg"}
